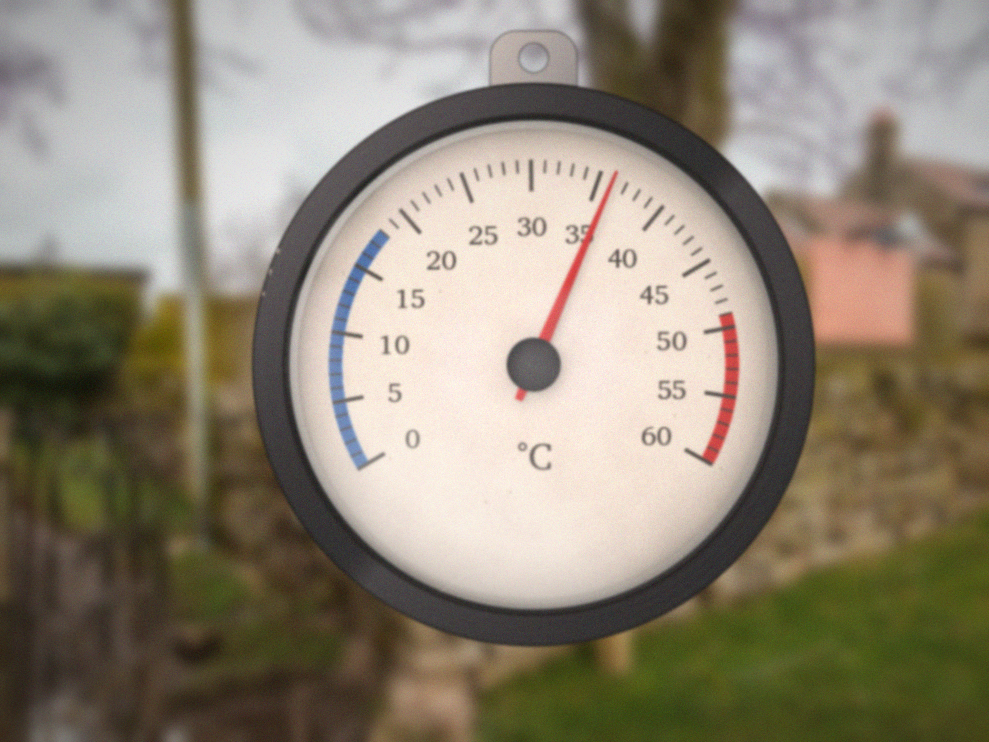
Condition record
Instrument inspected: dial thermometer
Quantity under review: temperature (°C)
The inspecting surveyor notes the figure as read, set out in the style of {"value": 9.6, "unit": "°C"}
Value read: {"value": 36, "unit": "°C"}
